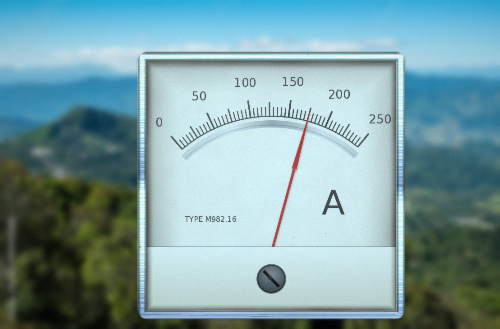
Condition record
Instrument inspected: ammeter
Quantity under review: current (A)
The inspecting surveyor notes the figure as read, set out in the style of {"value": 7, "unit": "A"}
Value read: {"value": 175, "unit": "A"}
